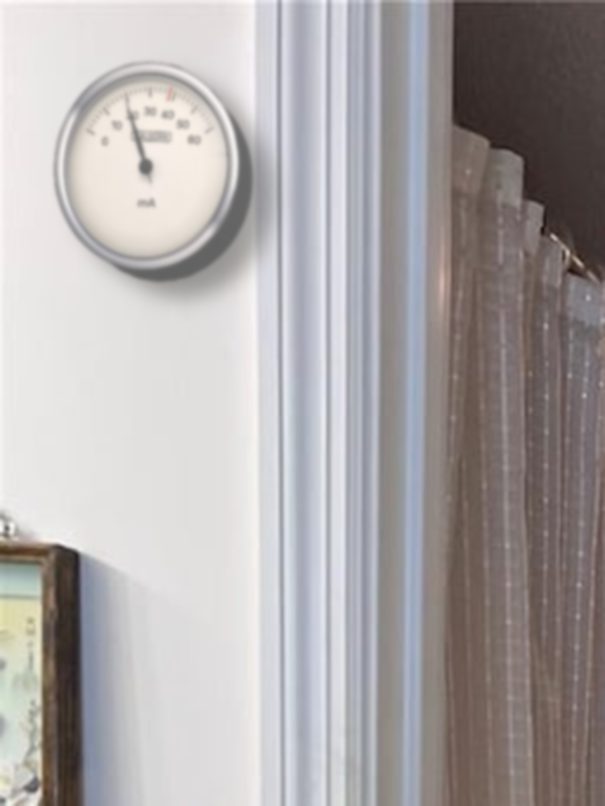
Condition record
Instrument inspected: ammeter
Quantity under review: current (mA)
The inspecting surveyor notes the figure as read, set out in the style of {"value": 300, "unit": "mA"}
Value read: {"value": 20, "unit": "mA"}
